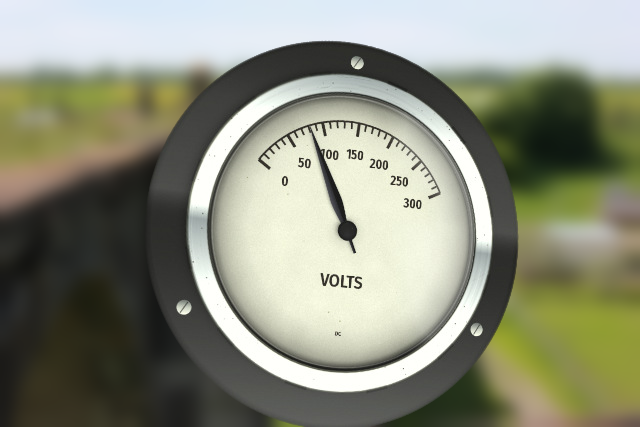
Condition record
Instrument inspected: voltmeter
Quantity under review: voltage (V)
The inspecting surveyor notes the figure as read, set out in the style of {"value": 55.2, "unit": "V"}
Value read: {"value": 80, "unit": "V"}
